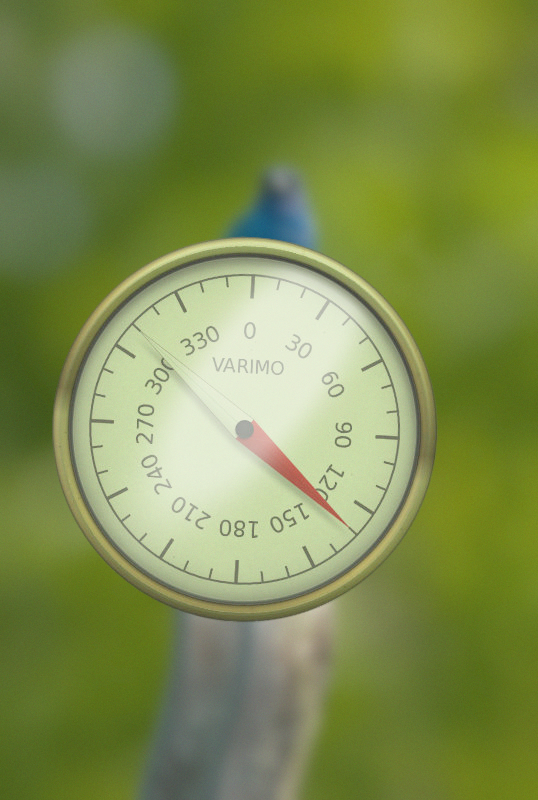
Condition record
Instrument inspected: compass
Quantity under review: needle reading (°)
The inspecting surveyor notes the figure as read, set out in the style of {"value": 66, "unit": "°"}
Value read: {"value": 130, "unit": "°"}
